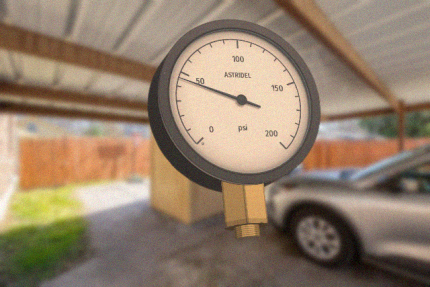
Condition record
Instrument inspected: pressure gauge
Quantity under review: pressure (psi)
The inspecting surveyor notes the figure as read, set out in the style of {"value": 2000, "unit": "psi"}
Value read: {"value": 45, "unit": "psi"}
